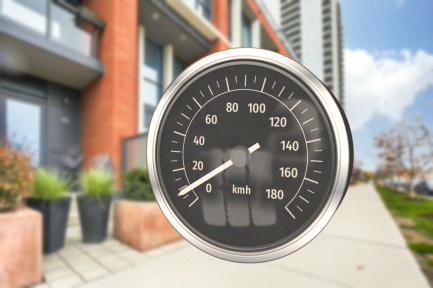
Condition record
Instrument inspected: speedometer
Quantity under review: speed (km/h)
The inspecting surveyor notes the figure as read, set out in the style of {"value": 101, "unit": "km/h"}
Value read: {"value": 7.5, "unit": "km/h"}
